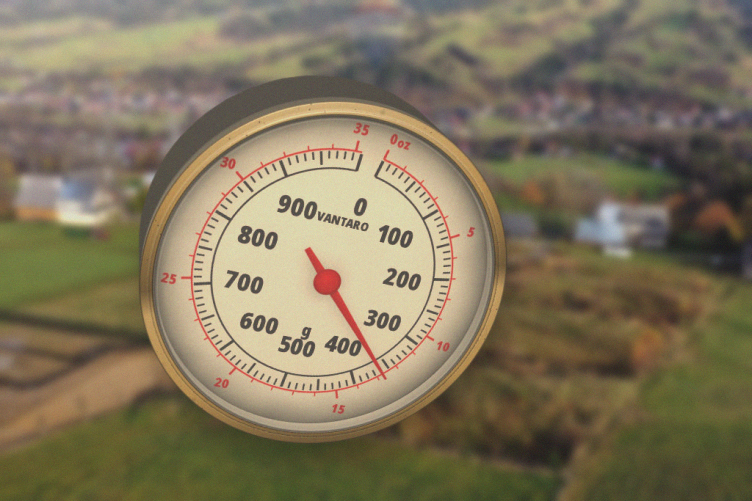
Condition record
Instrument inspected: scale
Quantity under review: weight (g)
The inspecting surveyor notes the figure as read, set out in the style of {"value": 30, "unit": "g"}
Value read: {"value": 360, "unit": "g"}
